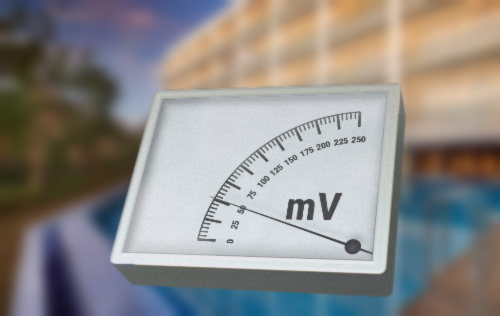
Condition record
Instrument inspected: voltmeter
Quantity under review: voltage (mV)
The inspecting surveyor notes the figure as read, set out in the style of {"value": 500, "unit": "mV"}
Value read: {"value": 50, "unit": "mV"}
